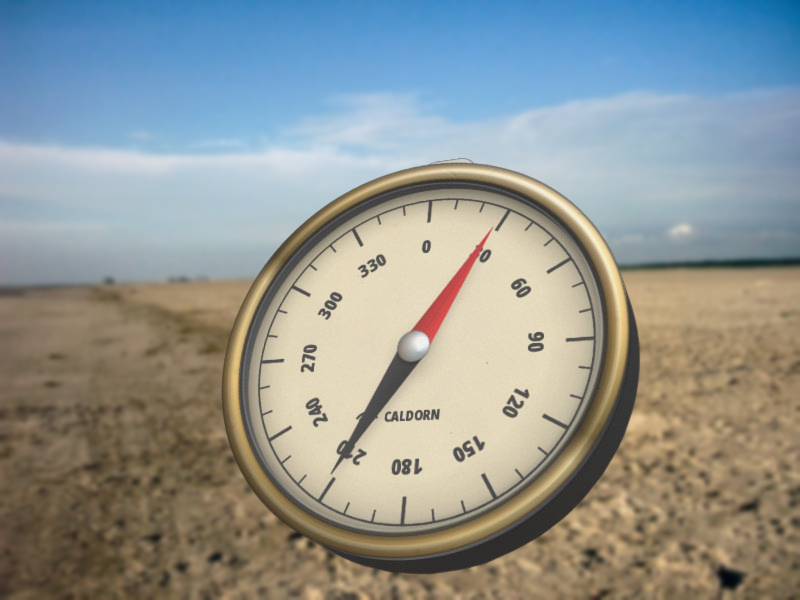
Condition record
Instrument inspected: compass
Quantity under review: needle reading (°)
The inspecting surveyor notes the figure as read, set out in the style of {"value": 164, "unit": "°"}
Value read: {"value": 30, "unit": "°"}
